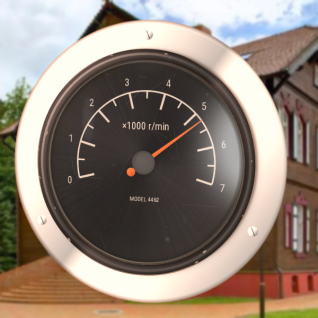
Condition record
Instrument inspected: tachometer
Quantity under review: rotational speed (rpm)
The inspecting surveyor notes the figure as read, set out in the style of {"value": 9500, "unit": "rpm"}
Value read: {"value": 5250, "unit": "rpm"}
